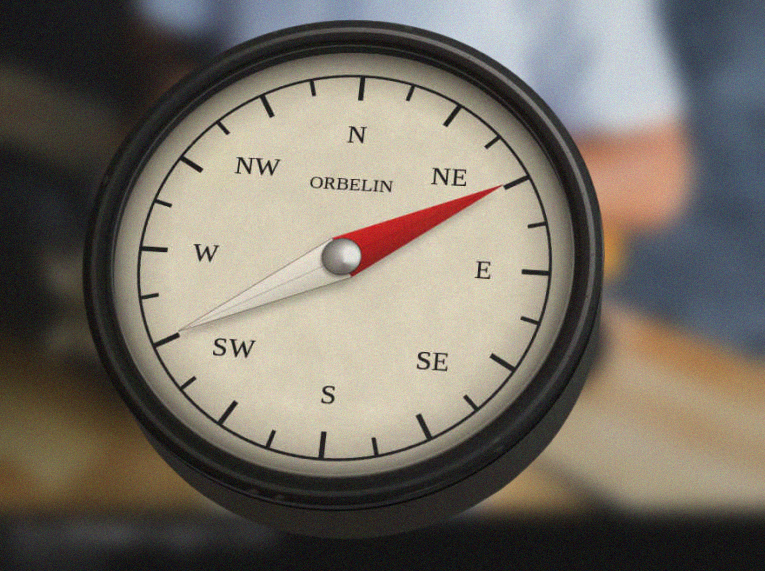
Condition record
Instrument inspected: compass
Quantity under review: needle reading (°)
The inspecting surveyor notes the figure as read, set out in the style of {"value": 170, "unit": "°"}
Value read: {"value": 60, "unit": "°"}
